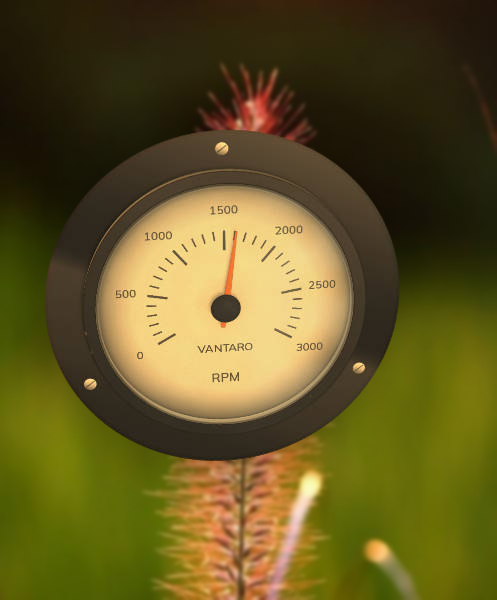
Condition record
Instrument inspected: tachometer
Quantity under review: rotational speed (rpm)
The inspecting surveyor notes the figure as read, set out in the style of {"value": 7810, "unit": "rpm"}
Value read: {"value": 1600, "unit": "rpm"}
